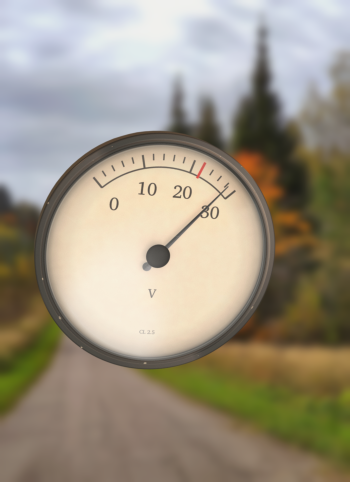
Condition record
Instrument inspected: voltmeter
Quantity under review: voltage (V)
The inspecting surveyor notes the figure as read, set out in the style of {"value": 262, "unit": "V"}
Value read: {"value": 28, "unit": "V"}
